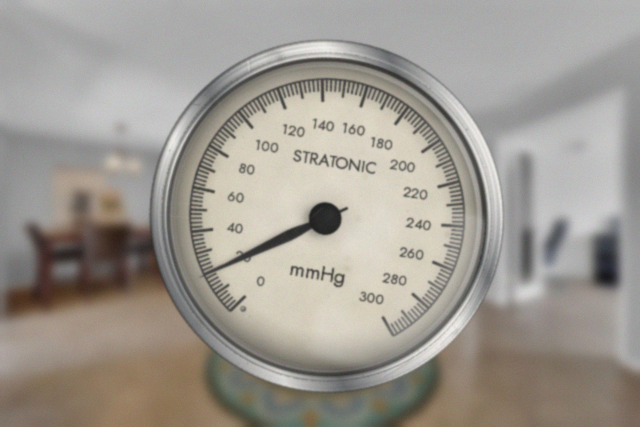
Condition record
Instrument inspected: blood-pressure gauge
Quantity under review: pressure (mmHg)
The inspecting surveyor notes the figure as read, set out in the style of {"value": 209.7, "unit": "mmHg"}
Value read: {"value": 20, "unit": "mmHg"}
